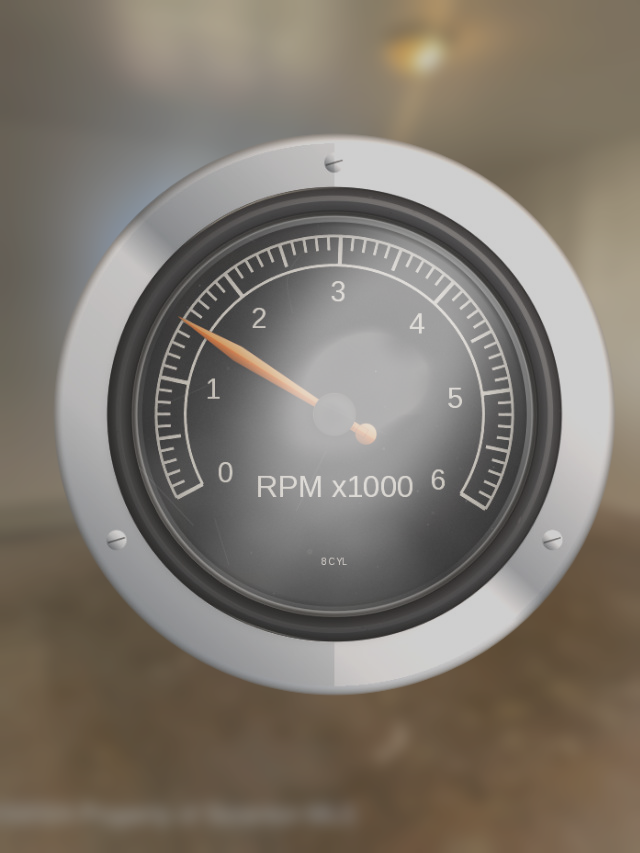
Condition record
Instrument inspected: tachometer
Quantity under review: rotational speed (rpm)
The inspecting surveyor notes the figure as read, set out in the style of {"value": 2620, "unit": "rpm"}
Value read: {"value": 1500, "unit": "rpm"}
